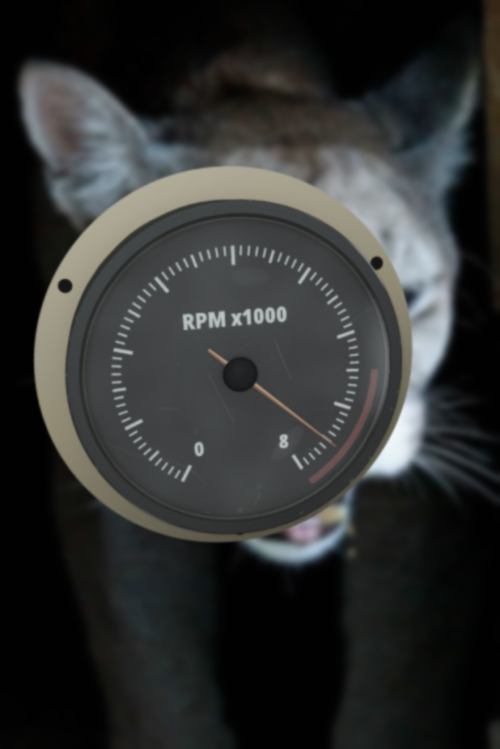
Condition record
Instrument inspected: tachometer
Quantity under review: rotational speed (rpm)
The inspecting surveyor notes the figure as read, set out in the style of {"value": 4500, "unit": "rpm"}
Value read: {"value": 7500, "unit": "rpm"}
